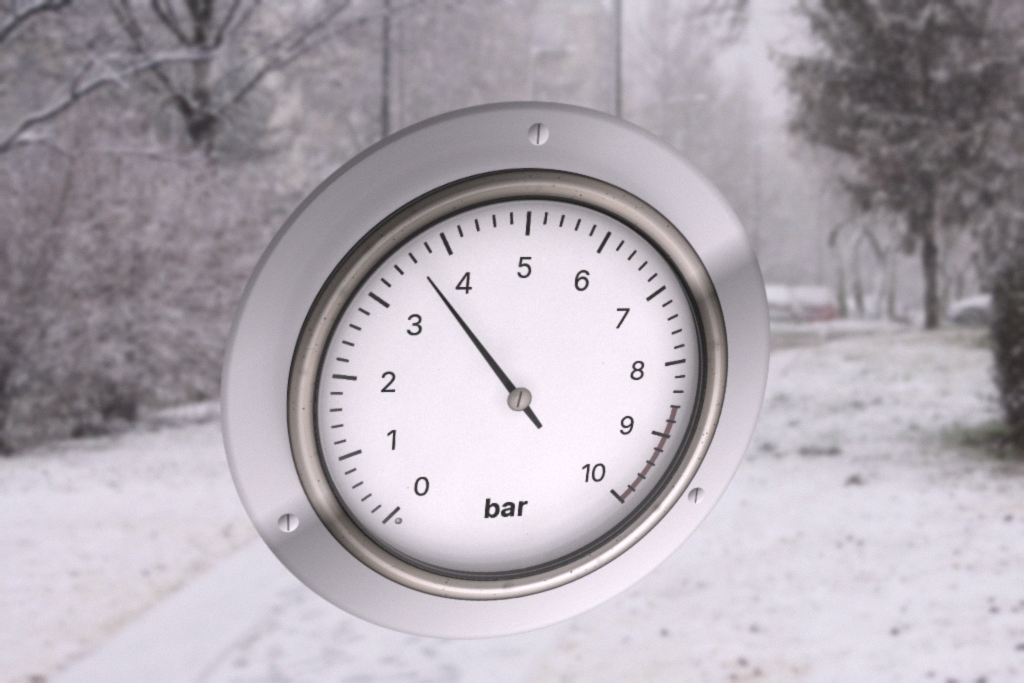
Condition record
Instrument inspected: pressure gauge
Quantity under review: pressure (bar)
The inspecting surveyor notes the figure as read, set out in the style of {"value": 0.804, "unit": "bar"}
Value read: {"value": 3.6, "unit": "bar"}
